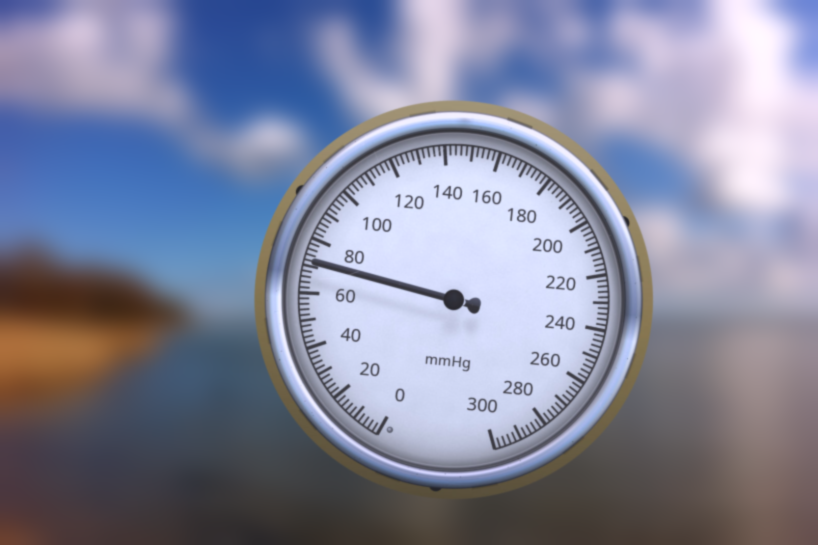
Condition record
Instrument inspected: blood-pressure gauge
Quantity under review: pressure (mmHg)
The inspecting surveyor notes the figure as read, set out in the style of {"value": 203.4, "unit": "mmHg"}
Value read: {"value": 72, "unit": "mmHg"}
